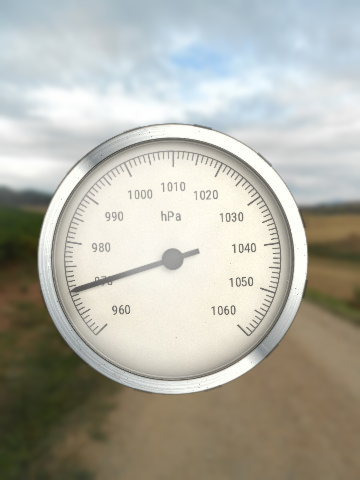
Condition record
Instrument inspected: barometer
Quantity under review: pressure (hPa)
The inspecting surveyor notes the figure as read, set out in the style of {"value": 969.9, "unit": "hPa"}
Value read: {"value": 970, "unit": "hPa"}
